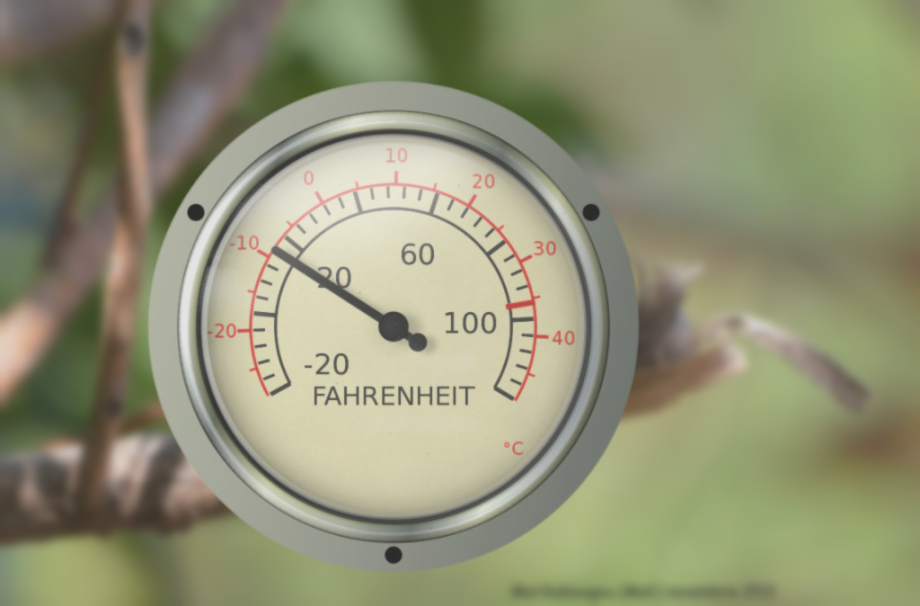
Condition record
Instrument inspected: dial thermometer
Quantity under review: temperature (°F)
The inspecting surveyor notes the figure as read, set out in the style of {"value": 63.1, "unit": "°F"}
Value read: {"value": 16, "unit": "°F"}
